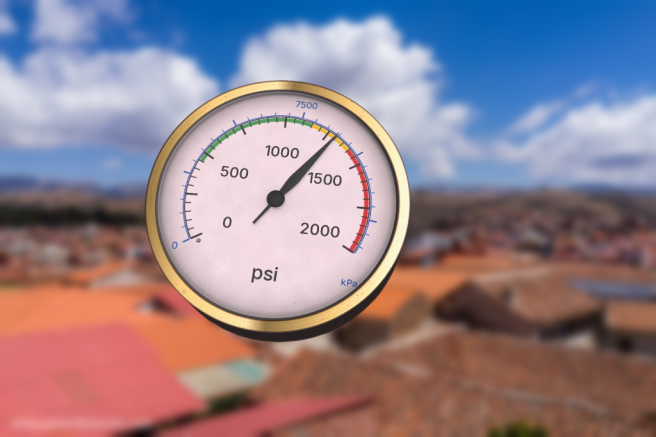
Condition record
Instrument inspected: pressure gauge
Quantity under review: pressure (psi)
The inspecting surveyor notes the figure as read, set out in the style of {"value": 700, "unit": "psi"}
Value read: {"value": 1300, "unit": "psi"}
